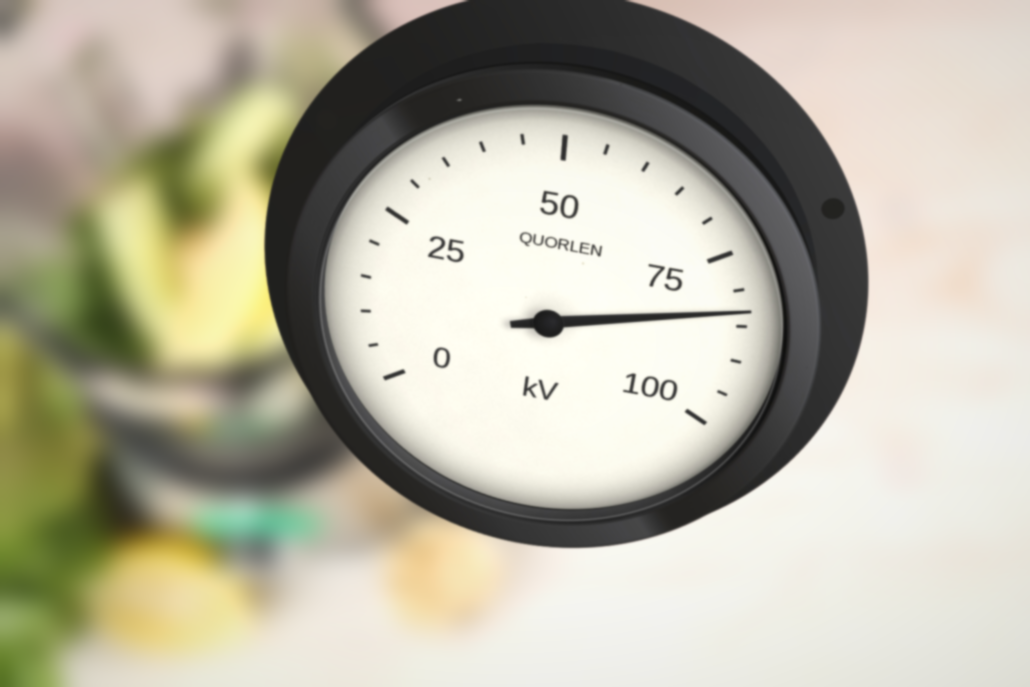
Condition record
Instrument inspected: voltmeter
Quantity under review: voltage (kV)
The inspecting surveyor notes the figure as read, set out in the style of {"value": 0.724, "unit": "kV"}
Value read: {"value": 82.5, "unit": "kV"}
